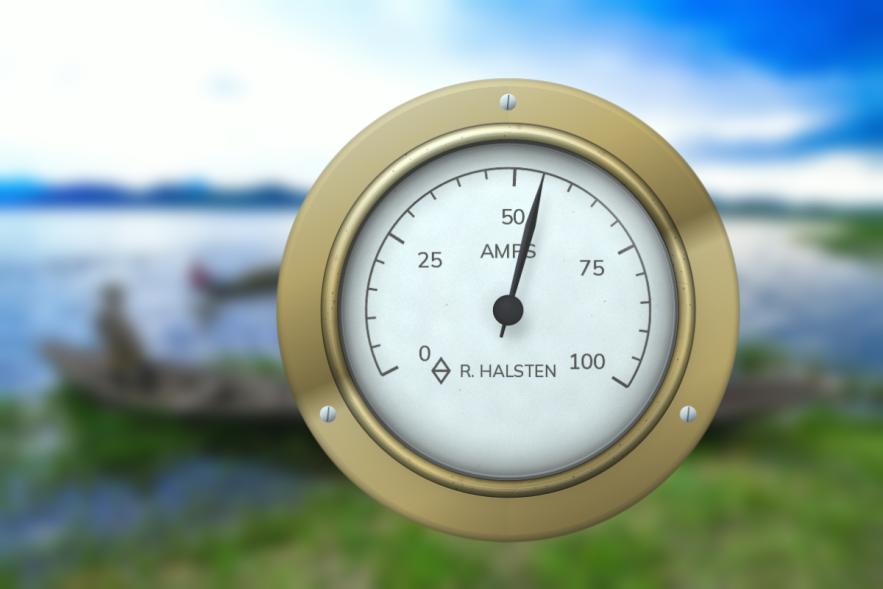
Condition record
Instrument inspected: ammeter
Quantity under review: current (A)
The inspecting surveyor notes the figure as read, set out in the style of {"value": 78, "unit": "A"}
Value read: {"value": 55, "unit": "A"}
